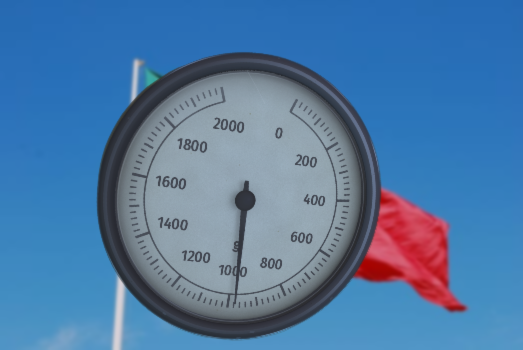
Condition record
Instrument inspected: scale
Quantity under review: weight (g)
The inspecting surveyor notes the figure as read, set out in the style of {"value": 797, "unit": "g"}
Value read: {"value": 980, "unit": "g"}
